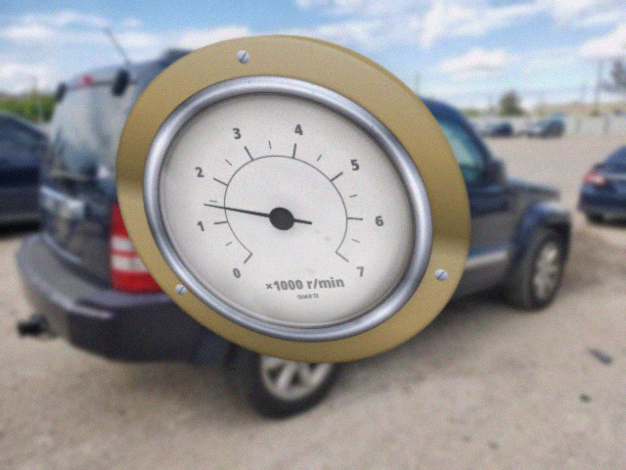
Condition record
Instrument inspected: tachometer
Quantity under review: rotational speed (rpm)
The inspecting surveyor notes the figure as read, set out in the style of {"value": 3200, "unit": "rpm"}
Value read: {"value": 1500, "unit": "rpm"}
